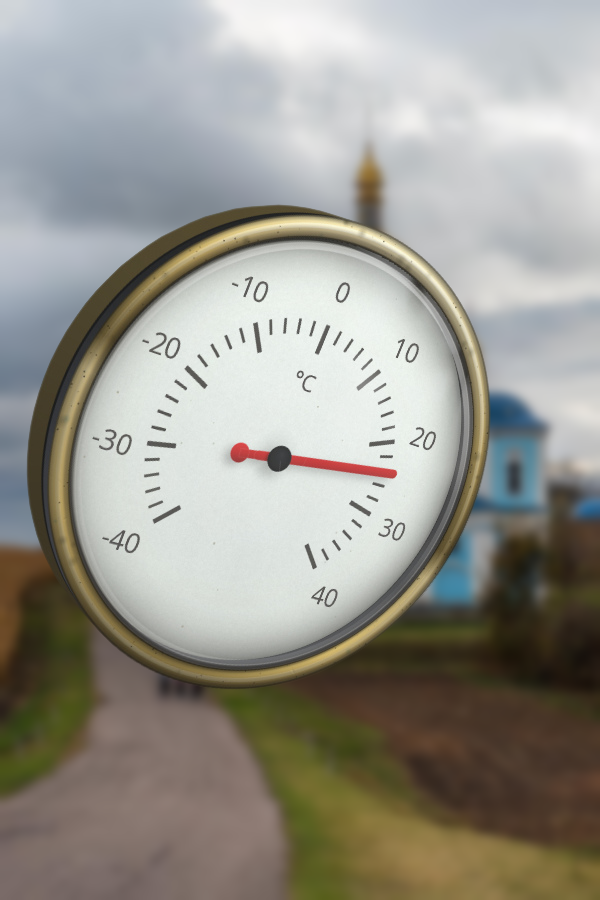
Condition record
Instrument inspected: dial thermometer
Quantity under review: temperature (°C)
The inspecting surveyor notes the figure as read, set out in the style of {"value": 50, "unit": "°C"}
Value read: {"value": 24, "unit": "°C"}
